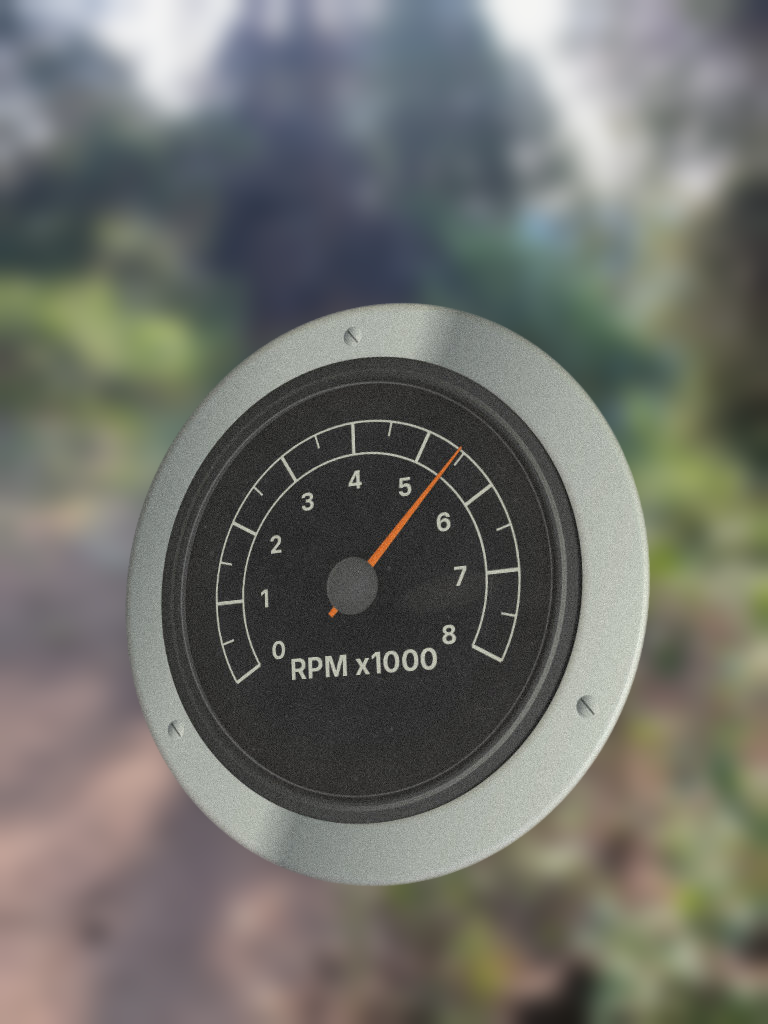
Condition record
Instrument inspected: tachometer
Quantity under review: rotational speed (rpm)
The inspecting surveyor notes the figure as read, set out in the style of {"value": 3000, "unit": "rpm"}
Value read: {"value": 5500, "unit": "rpm"}
